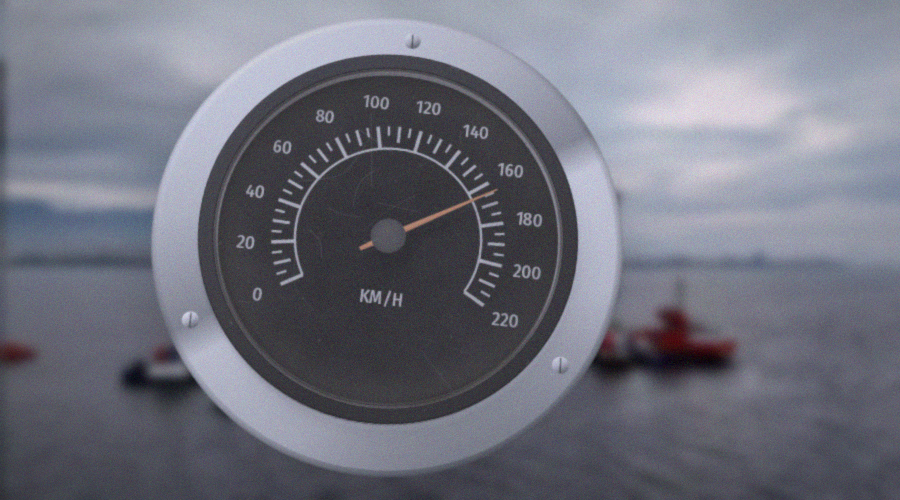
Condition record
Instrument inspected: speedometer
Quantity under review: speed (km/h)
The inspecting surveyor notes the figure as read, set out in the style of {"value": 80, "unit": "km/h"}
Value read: {"value": 165, "unit": "km/h"}
